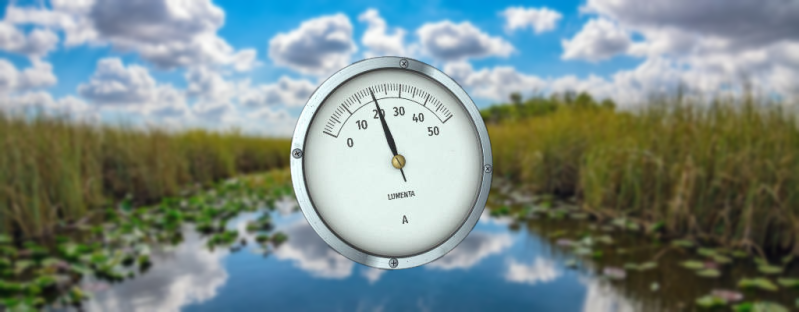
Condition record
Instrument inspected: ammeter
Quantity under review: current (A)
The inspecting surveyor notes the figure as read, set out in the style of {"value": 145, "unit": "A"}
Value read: {"value": 20, "unit": "A"}
